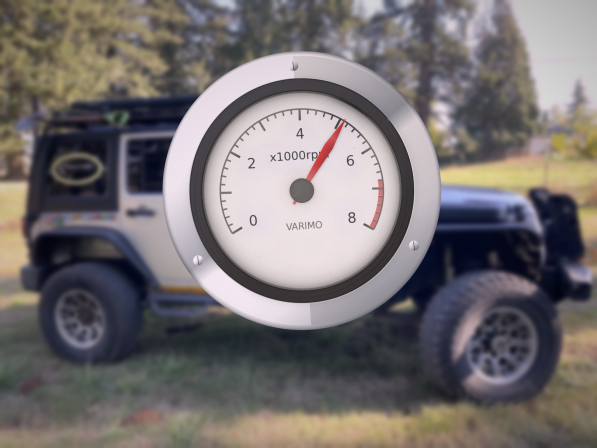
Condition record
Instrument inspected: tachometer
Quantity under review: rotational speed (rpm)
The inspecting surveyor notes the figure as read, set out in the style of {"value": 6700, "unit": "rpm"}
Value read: {"value": 5100, "unit": "rpm"}
